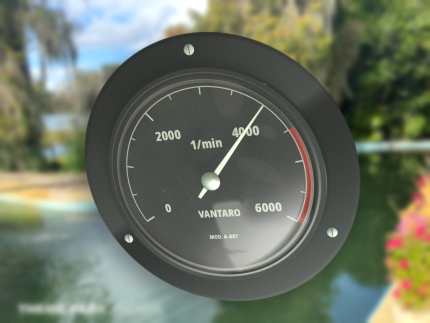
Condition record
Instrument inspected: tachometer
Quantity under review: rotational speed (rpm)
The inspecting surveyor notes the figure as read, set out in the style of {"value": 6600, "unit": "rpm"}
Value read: {"value": 4000, "unit": "rpm"}
